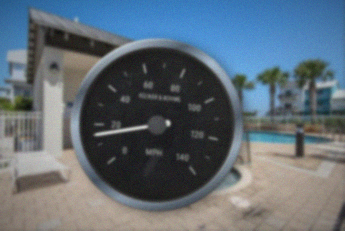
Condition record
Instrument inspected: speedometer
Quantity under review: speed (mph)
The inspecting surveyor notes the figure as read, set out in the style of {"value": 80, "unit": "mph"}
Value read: {"value": 15, "unit": "mph"}
